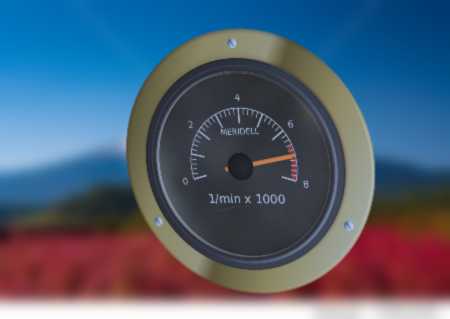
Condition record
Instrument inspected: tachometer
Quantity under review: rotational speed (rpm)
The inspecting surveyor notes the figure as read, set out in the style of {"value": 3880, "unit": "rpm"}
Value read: {"value": 7000, "unit": "rpm"}
